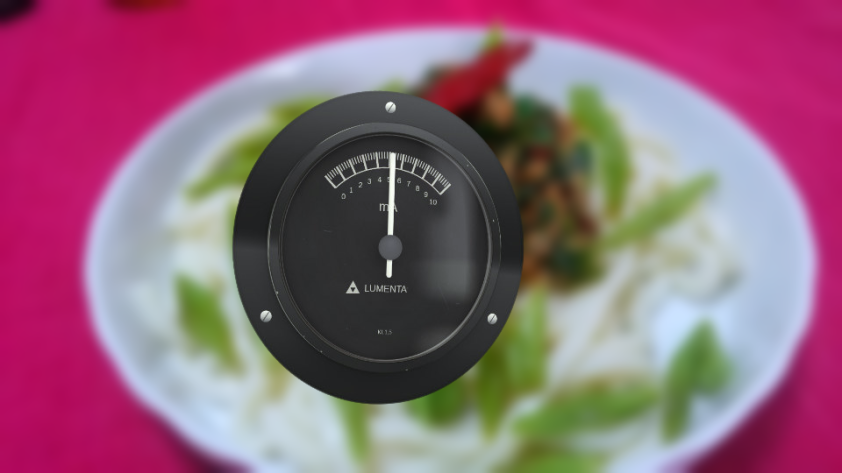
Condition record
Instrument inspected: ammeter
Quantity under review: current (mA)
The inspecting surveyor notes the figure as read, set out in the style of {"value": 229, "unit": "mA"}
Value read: {"value": 5, "unit": "mA"}
